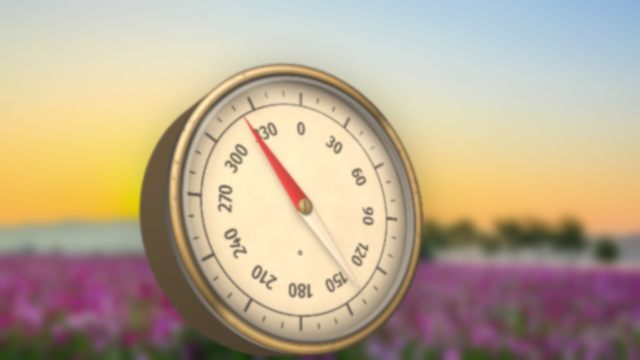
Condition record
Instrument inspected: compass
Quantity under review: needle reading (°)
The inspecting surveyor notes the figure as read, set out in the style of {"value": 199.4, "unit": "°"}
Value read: {"value": 320, "unit": "°"}
